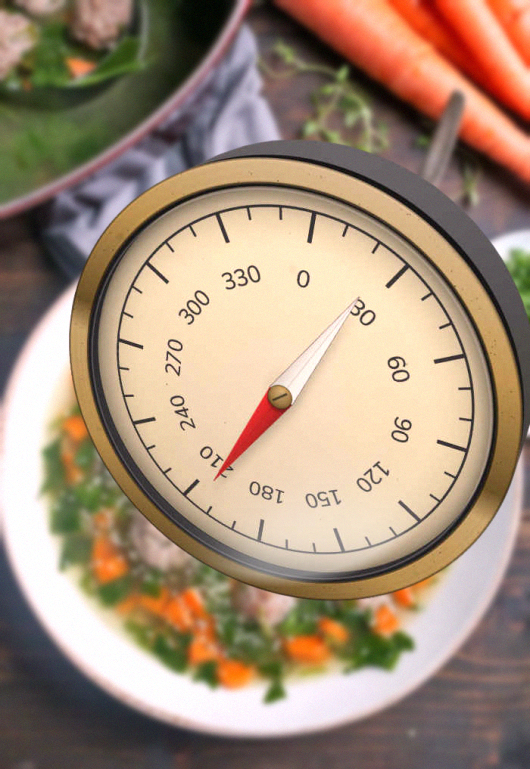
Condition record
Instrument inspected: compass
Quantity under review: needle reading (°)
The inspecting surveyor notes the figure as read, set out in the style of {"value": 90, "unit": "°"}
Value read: {"value": 205, "unit": "°"}
